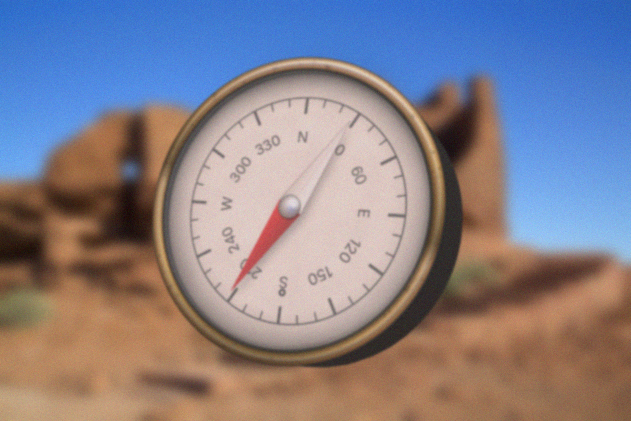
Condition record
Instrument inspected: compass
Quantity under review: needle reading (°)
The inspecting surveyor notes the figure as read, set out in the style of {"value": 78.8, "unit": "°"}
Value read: {"value": 210, "unit": "°"}
